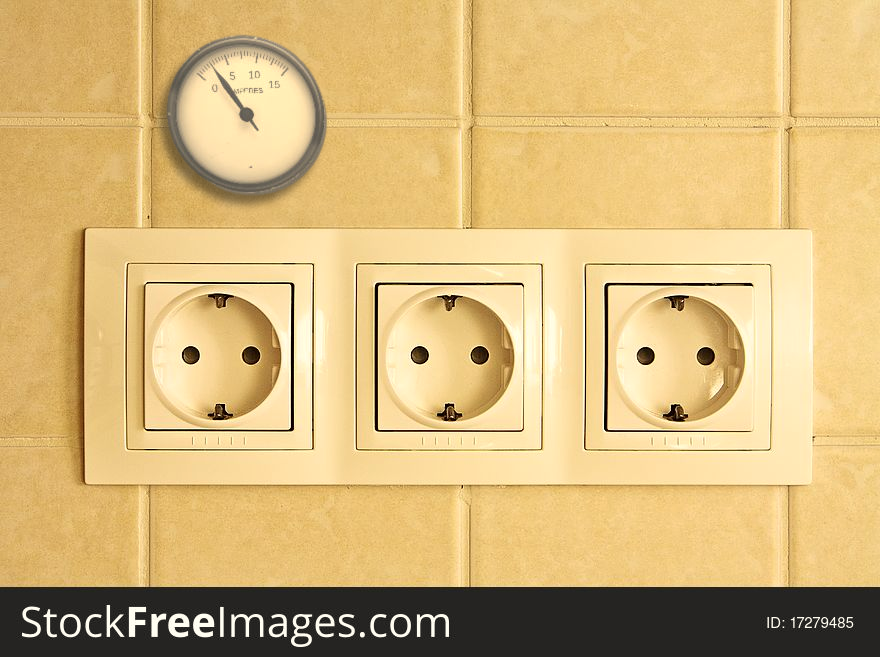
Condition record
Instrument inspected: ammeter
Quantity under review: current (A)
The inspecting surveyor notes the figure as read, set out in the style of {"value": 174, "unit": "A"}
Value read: {"value": 2.5, "unit": "A"}
